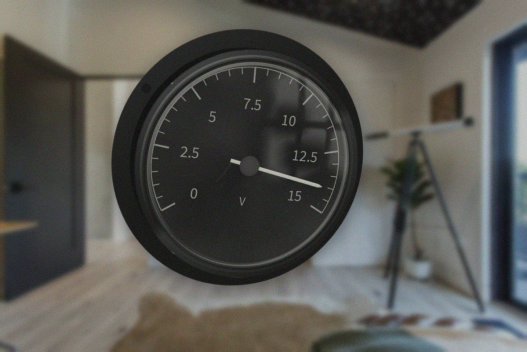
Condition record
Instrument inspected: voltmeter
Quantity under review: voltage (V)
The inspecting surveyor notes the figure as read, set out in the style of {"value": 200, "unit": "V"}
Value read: {"value": 14, "unit": "V"}
